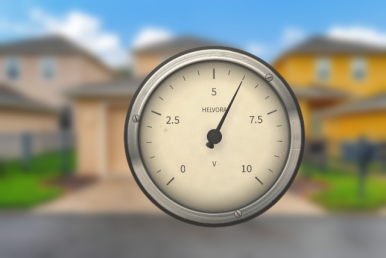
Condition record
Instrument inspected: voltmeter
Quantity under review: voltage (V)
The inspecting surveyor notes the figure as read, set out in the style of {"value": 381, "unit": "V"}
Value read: {"value": 6, "unit": "V"}
